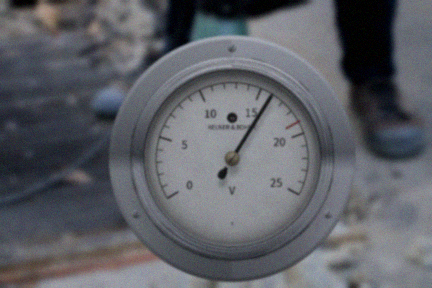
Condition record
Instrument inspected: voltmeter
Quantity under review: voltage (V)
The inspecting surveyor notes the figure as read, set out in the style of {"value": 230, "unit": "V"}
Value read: {"value": 16, "unit": "V"}
